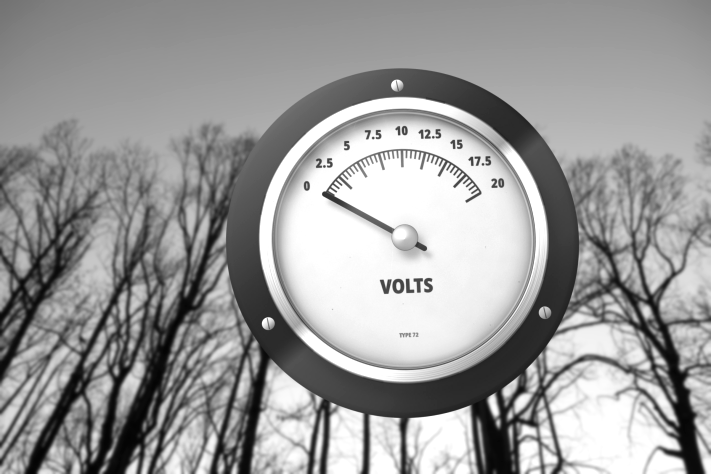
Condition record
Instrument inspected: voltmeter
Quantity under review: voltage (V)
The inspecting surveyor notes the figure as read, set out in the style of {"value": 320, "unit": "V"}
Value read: {"value": 0, "unit": "V"}
